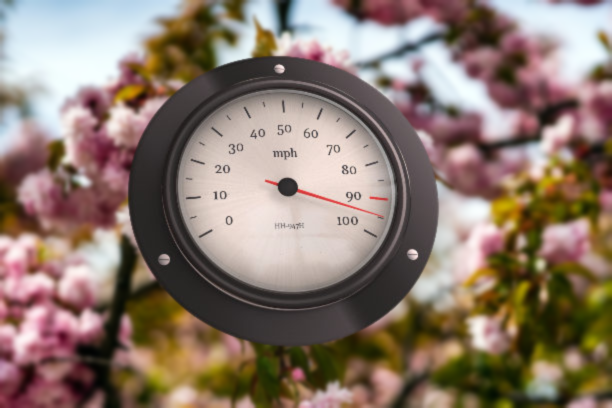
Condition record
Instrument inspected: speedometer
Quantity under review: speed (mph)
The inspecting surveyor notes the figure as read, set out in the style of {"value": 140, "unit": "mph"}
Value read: {"value": 95, "unit": "mph"}
